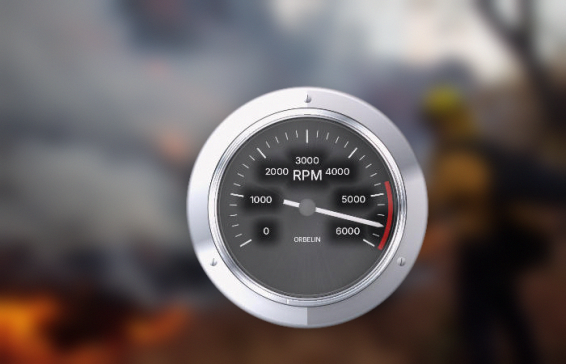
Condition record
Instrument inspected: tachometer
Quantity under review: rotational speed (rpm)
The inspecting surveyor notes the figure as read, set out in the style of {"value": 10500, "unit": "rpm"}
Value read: {"value": 5600, "unit": "rpm"}
